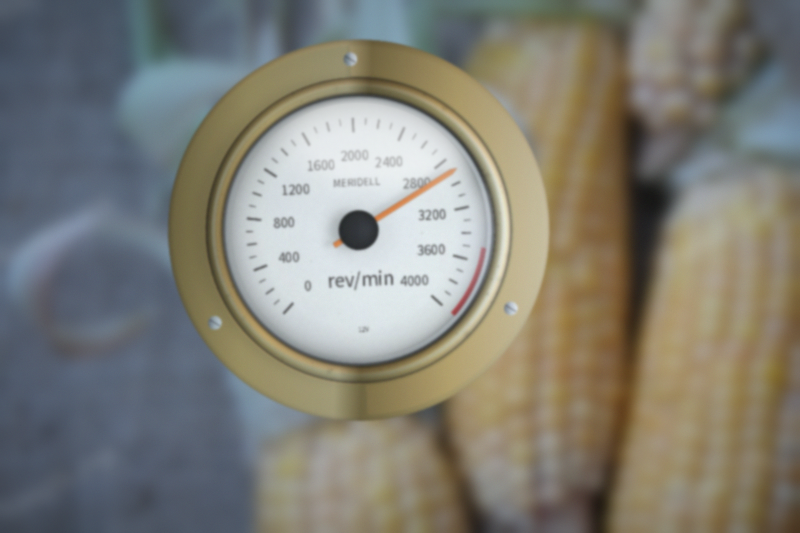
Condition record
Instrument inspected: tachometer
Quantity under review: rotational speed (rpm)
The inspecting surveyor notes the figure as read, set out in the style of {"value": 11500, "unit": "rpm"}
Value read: {"value": 2900, "unit": "rpm"}
